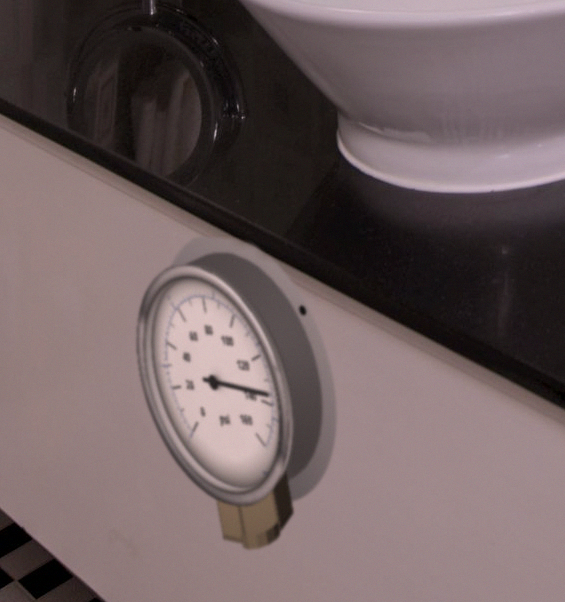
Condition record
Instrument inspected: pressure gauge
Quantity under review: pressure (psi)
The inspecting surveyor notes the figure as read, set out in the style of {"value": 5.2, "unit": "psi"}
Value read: {"value": 135, "unit": "psi"}
